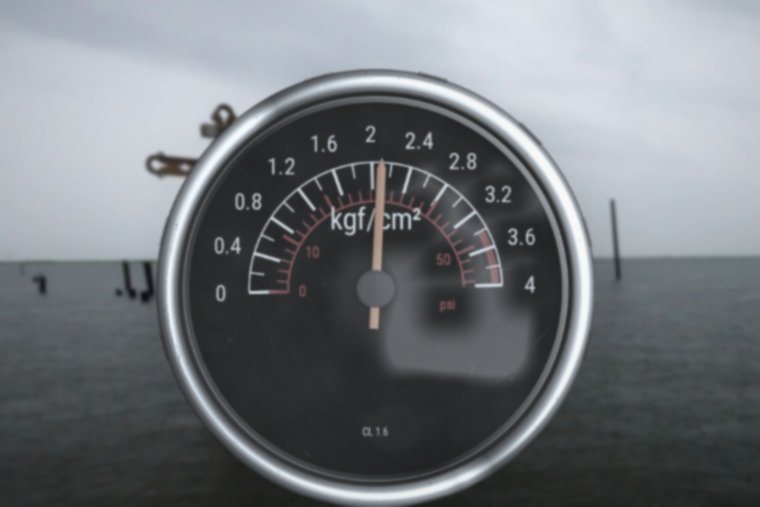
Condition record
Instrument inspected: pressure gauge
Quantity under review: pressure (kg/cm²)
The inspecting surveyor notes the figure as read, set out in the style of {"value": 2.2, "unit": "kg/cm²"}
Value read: {"value": 2.1, "unit": "kg/cm²"}
